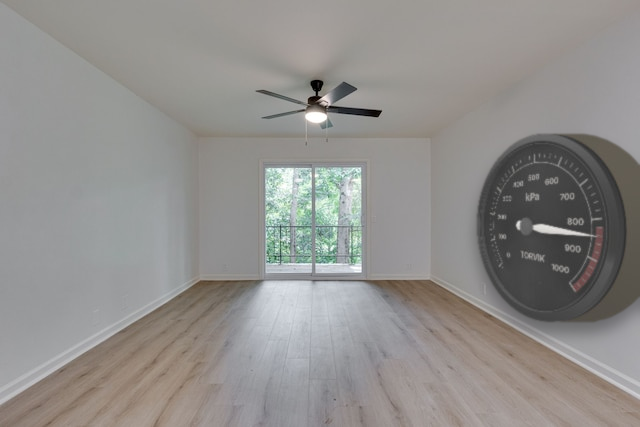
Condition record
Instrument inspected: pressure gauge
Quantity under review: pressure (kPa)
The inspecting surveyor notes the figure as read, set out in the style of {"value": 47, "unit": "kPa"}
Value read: {"value": 840, "unit": "kPa"}
